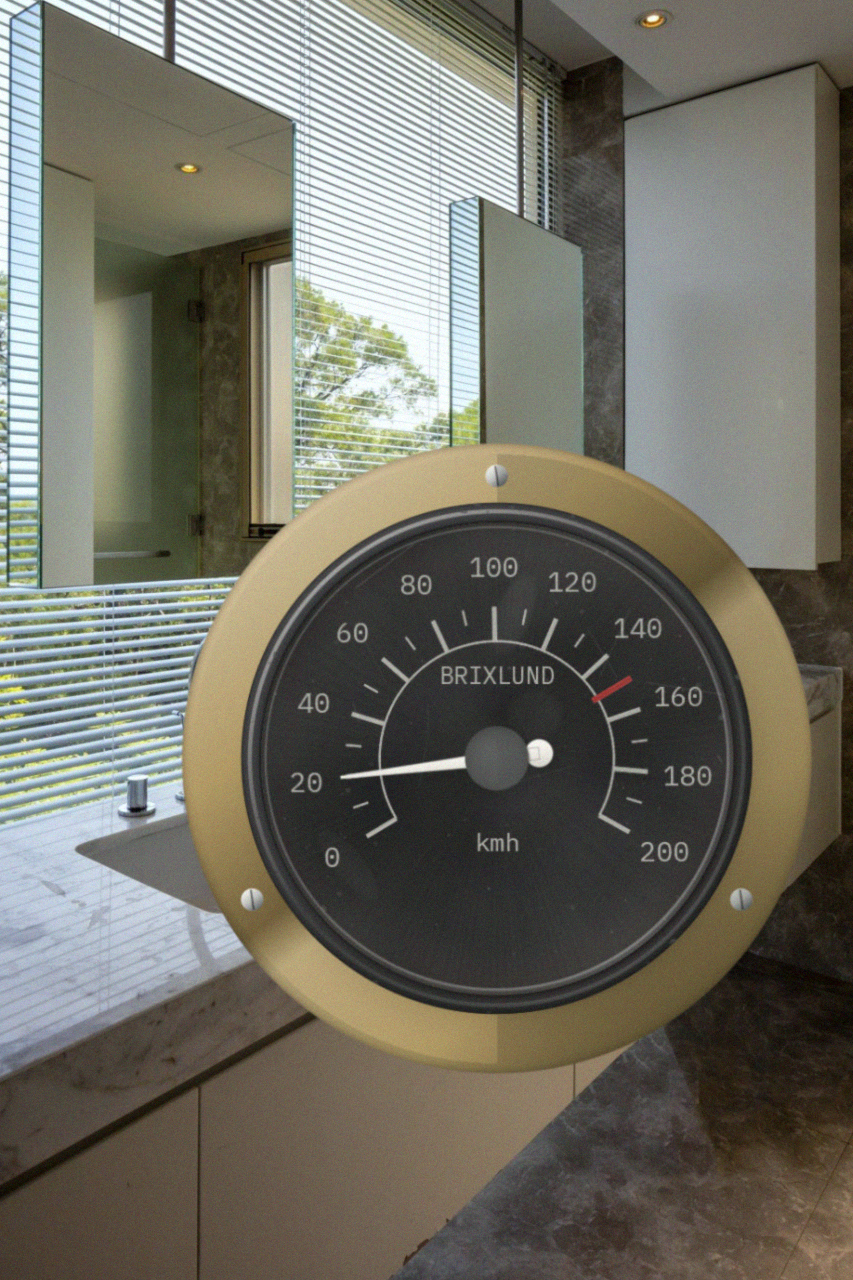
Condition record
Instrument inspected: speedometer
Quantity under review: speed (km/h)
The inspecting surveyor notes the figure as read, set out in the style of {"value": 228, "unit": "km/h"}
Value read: {"value": 20, "unit": "km/h"}
